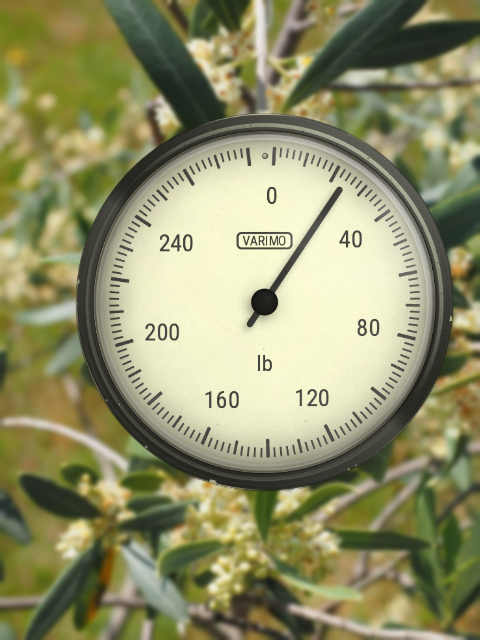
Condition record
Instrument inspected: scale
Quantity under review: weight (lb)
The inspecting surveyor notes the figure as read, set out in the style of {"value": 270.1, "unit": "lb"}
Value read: {"value": 24, "unit": "lb"}
